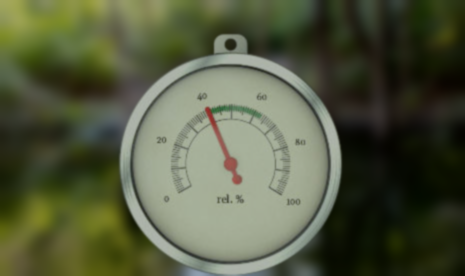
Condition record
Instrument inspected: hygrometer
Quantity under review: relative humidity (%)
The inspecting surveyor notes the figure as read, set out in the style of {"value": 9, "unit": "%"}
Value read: {"value": 40, "unit": "%"}
